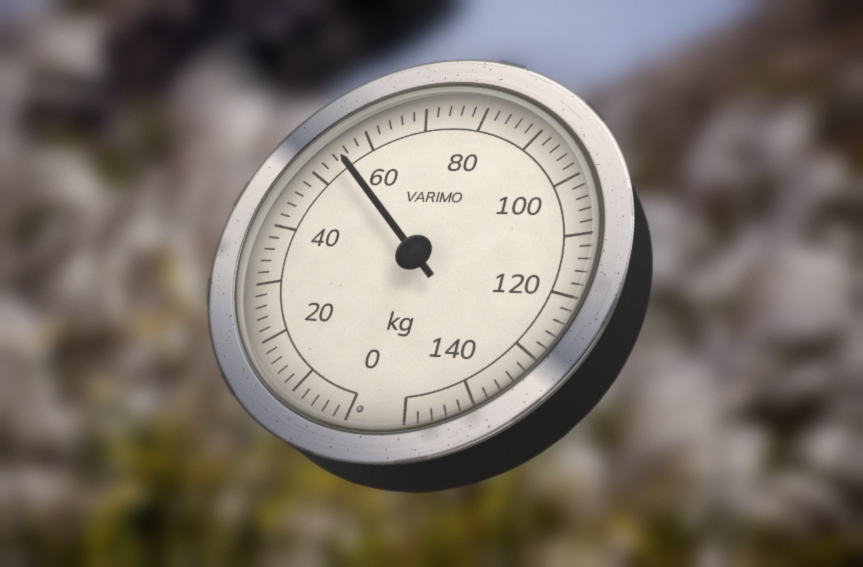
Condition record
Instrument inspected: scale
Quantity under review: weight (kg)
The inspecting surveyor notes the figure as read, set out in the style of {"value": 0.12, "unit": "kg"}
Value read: {"value": 55, "unit": "kg"}
